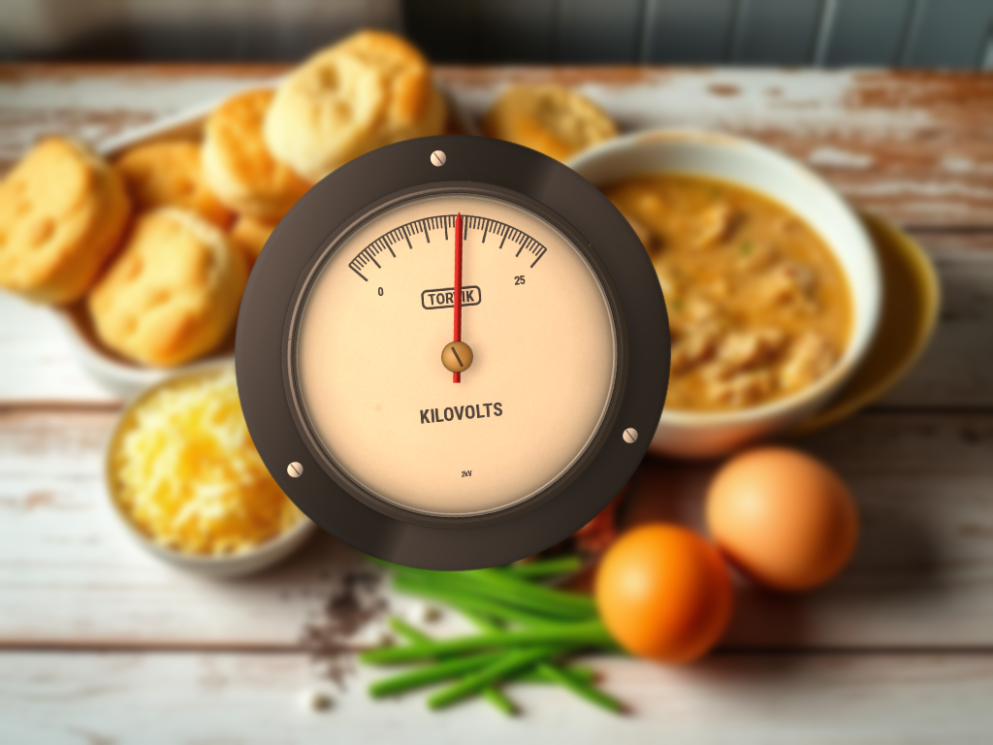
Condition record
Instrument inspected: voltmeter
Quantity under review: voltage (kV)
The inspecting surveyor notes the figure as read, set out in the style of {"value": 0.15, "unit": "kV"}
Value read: {"value": 14, "unit": "kV"}
